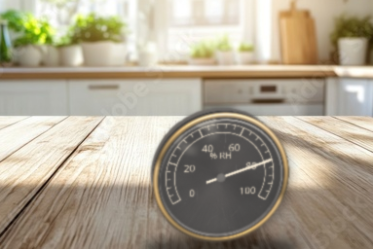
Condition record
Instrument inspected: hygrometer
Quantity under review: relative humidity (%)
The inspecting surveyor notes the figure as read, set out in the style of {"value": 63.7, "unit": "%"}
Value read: {"value": 80, "unit": "%"}
